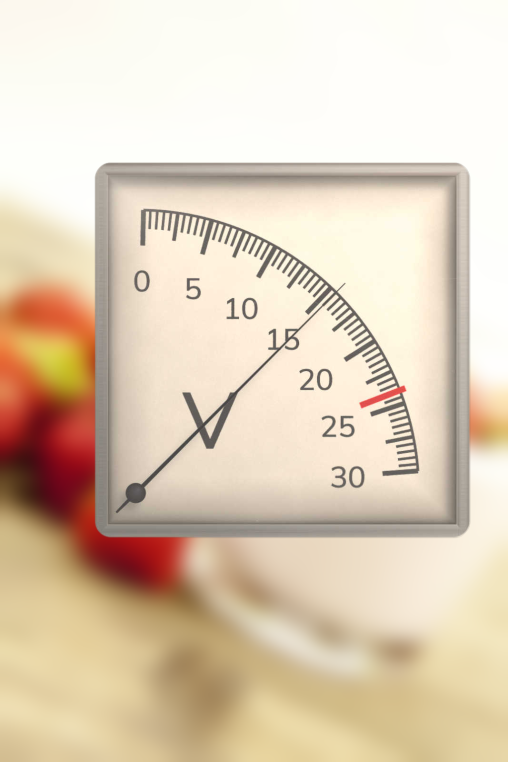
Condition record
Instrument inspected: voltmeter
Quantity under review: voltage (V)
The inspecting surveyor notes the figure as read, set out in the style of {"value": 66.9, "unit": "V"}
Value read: {"value": 15.5, "unit": "V"}
